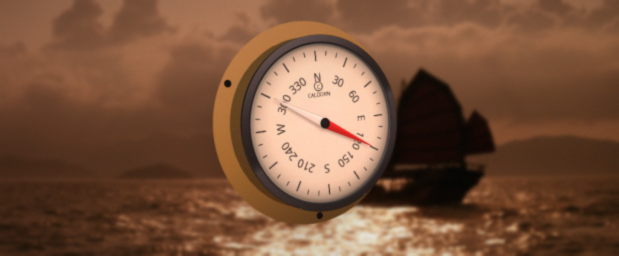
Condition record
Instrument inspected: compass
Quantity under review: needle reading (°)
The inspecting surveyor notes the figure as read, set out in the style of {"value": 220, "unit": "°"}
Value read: {"value": 120, "unit": "°"}
